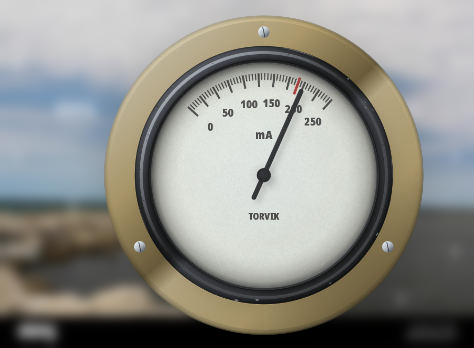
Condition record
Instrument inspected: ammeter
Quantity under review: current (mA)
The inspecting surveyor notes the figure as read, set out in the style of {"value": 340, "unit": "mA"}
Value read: {"value": 200, "unit": "mA"}
